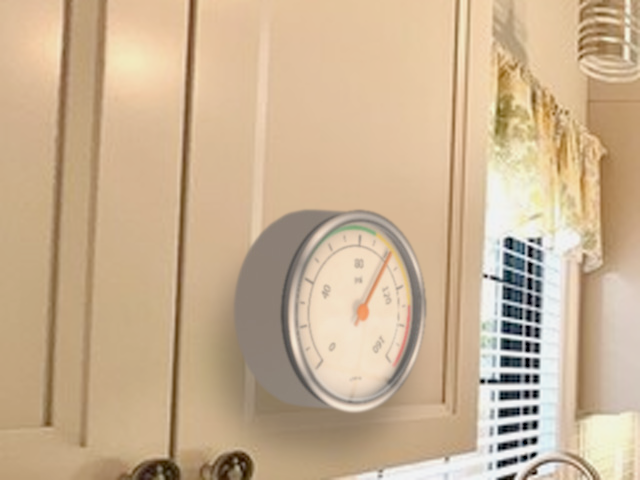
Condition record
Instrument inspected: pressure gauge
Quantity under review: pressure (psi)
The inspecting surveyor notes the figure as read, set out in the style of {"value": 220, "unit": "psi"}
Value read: {"value": 100, "unit": "psi"}
